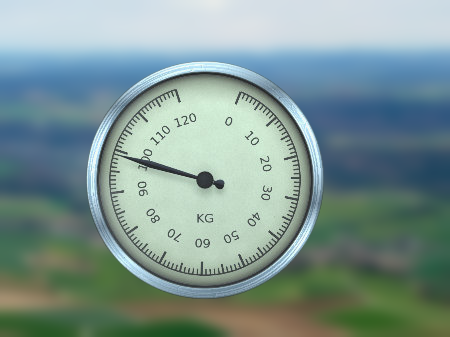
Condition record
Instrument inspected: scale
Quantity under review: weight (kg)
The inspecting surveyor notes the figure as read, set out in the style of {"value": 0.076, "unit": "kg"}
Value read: {"value": 99, "unit": "kg"}
